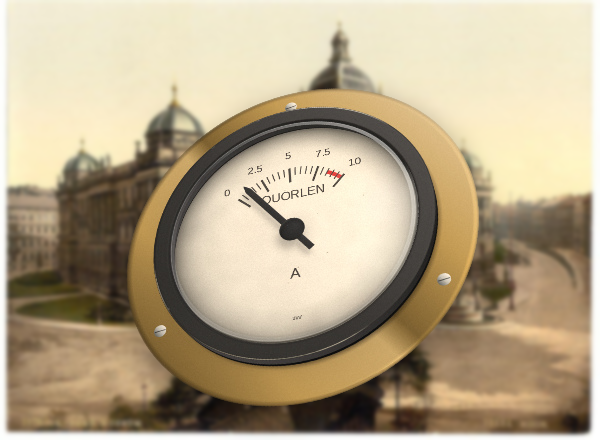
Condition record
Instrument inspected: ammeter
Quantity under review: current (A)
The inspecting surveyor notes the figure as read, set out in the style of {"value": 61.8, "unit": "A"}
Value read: {"value": 1, "unit": "A"}
